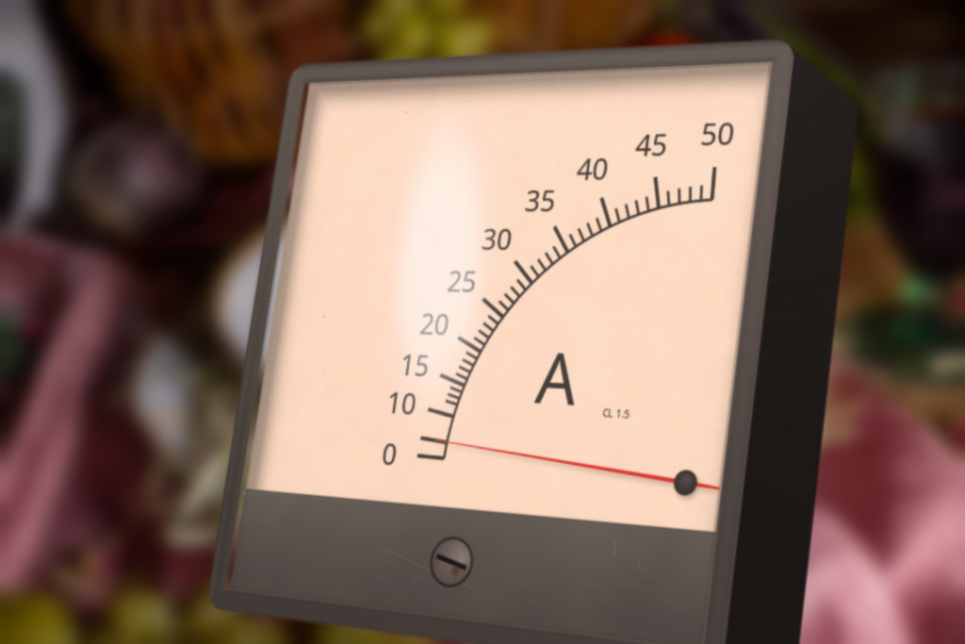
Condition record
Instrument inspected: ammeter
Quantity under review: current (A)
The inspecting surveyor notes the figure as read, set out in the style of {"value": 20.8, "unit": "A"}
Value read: {"value": 5, "unit": "A"}
